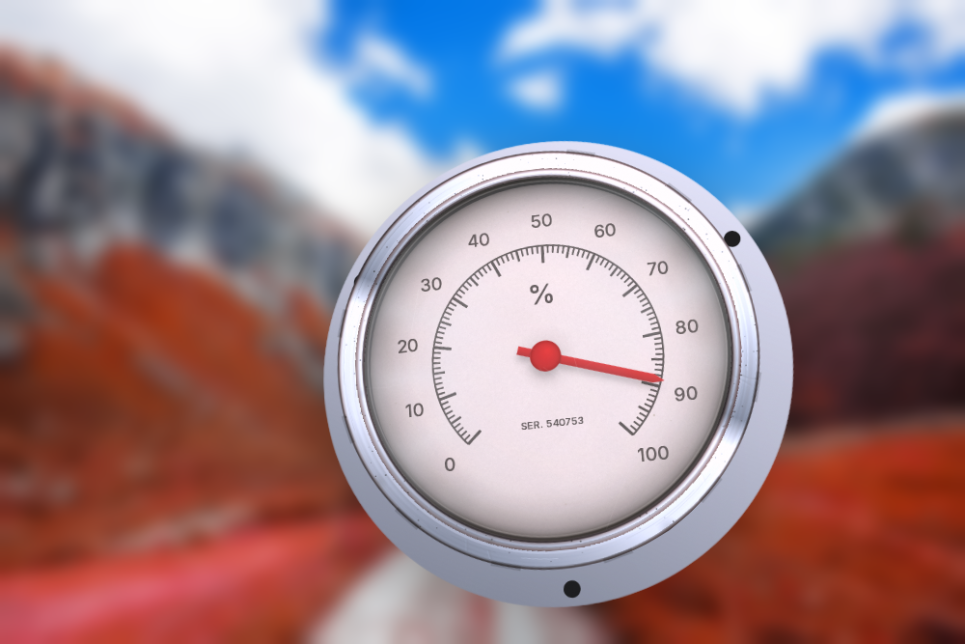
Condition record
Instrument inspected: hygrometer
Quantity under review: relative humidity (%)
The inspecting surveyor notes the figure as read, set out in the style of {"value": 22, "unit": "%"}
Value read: {"value": 89, "unit": "%"}
